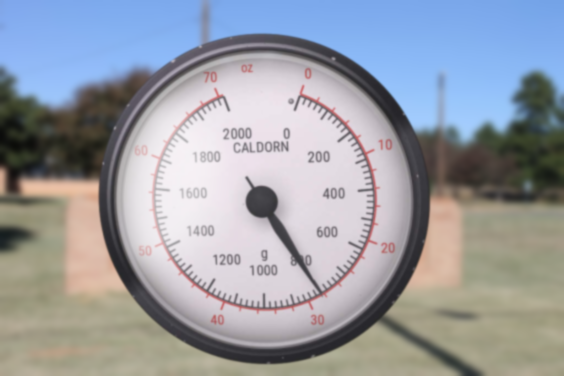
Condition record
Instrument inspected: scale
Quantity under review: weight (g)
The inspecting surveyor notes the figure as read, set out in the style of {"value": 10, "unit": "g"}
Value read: {"value": 800, "unit": "g"}
